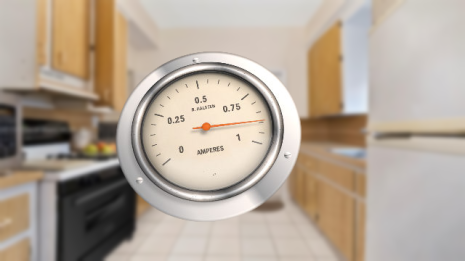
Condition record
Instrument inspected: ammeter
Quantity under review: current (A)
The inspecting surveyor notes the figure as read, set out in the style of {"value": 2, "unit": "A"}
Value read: {"value": 0.9, "unit": "A"}
